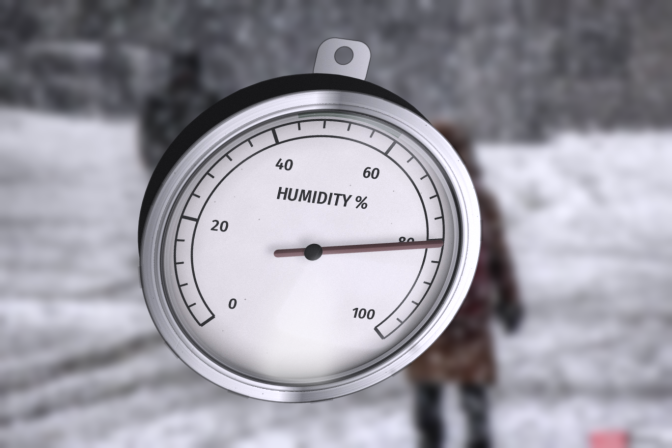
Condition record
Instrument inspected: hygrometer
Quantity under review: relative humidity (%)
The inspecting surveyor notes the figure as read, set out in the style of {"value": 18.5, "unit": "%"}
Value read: {"value": 80, "unit": "%"}
